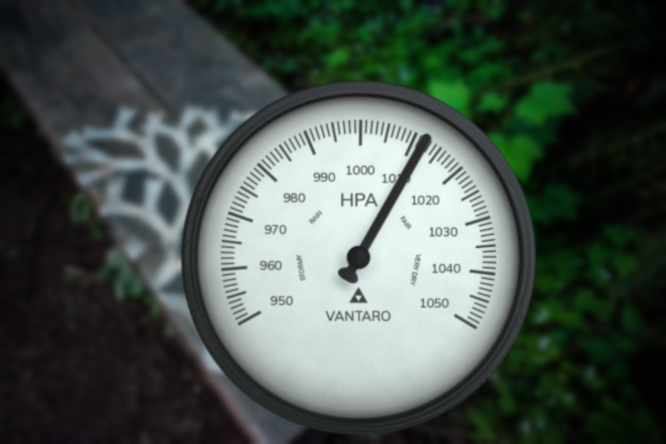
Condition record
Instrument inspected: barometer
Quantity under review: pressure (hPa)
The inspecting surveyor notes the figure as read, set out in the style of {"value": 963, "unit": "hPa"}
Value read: {"value": 1012, "unit": "hPa"}
